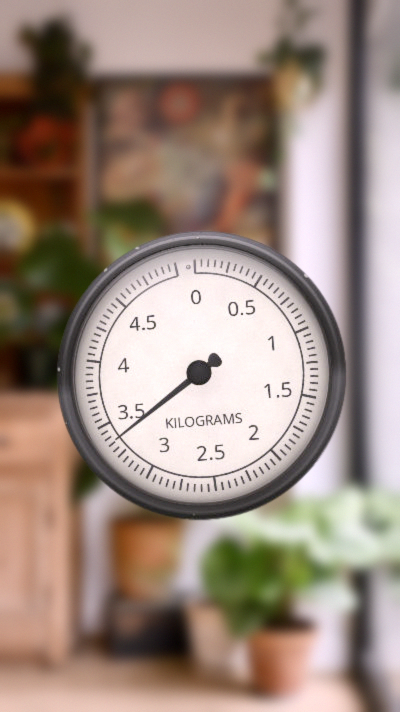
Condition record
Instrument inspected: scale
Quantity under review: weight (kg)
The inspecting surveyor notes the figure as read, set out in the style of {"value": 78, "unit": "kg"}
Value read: {"value": 3.35, "unit": "kg"}
